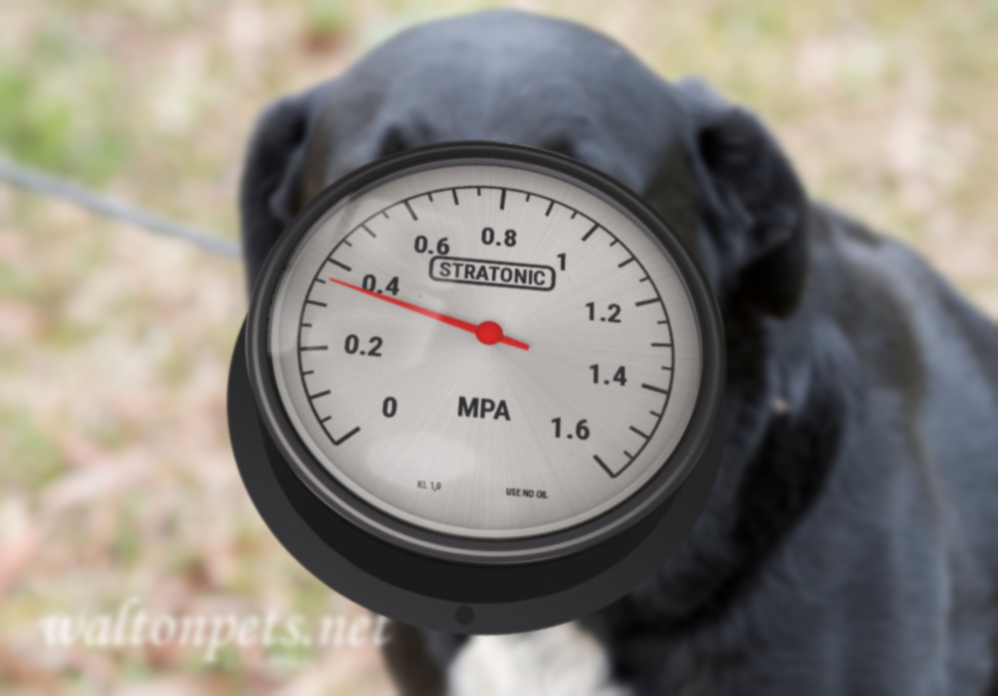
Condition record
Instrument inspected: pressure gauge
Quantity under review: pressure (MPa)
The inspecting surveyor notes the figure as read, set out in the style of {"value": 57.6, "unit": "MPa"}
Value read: {"value": 0.35, "unit": "MPa"}
